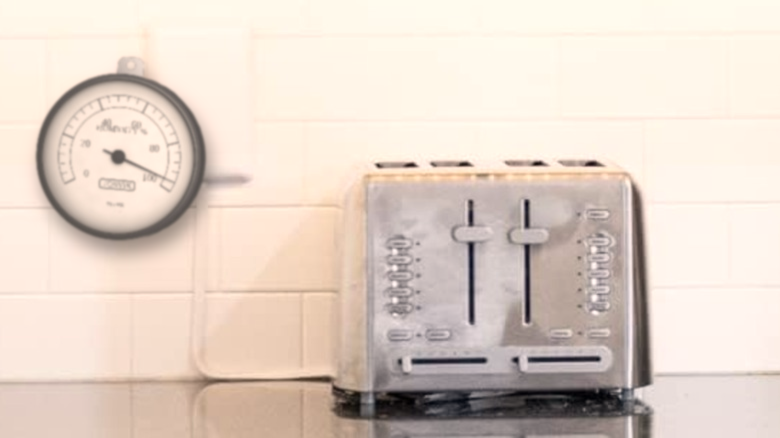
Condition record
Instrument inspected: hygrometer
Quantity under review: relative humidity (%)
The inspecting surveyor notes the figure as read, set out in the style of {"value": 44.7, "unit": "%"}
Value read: {"value": 96, "unit": "%"}
